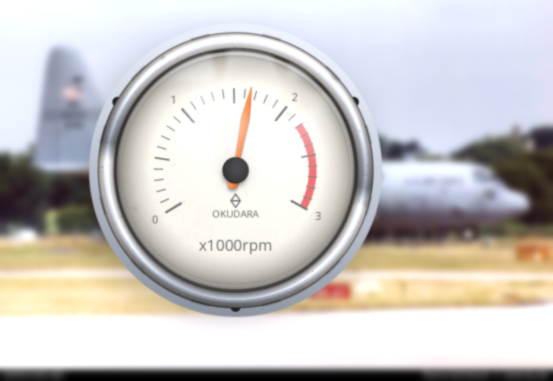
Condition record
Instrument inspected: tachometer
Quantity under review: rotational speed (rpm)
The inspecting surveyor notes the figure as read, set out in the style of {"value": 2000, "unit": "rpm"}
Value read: {"value": 1650, "unit": "rpm"}
